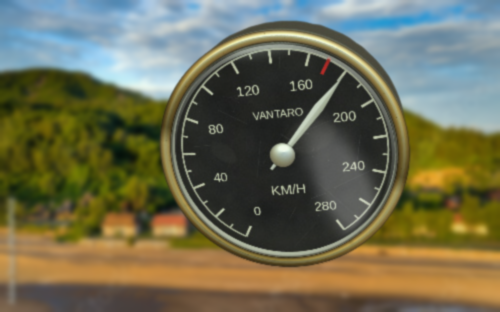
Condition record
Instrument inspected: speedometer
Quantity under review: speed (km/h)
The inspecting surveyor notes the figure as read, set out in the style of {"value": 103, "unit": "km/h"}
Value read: {"value": 180, "unit": "km/h"}
